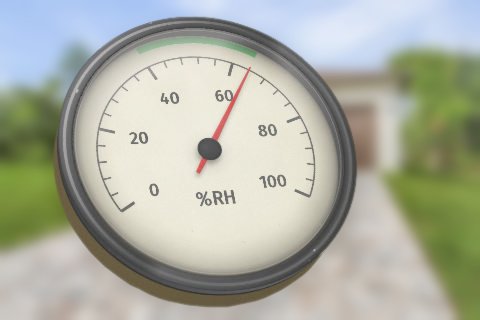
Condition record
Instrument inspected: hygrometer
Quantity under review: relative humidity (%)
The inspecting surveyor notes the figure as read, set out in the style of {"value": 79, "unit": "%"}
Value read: {"value": 64, "unit": "%"}
